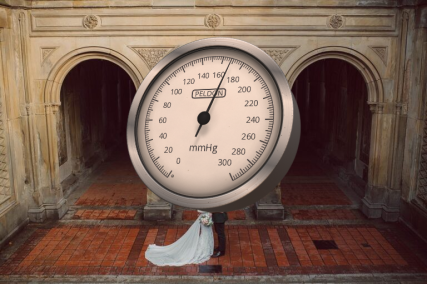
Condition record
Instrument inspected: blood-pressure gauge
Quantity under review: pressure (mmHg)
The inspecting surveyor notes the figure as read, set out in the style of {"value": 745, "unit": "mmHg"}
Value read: {"value": 170, "unit": "mmHg"}
